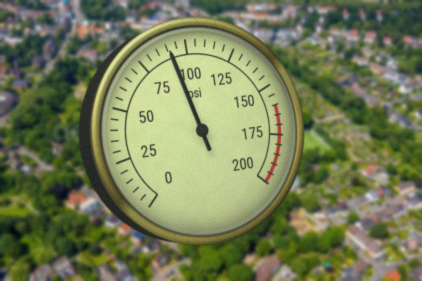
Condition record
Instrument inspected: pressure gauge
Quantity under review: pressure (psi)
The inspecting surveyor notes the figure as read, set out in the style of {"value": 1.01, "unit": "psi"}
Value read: {"value": 90, "unit": "psi"}
